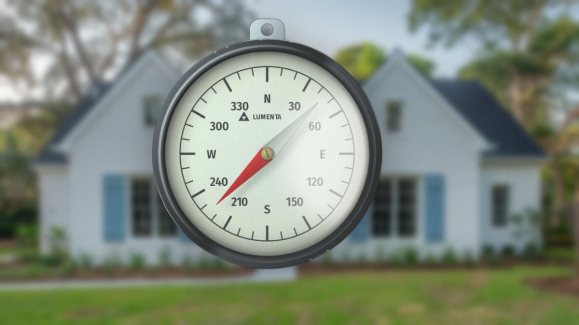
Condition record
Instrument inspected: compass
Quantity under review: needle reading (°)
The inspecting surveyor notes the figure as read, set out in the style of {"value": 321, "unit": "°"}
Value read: {"value": 225, "unit": "°"}
